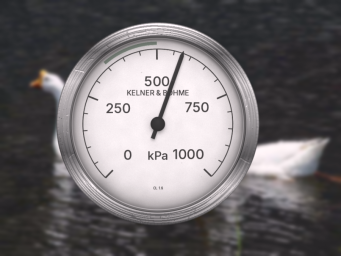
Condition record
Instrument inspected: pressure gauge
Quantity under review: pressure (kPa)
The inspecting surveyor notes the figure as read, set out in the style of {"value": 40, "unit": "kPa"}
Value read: {"value": 575, "unit": "kPa"}
